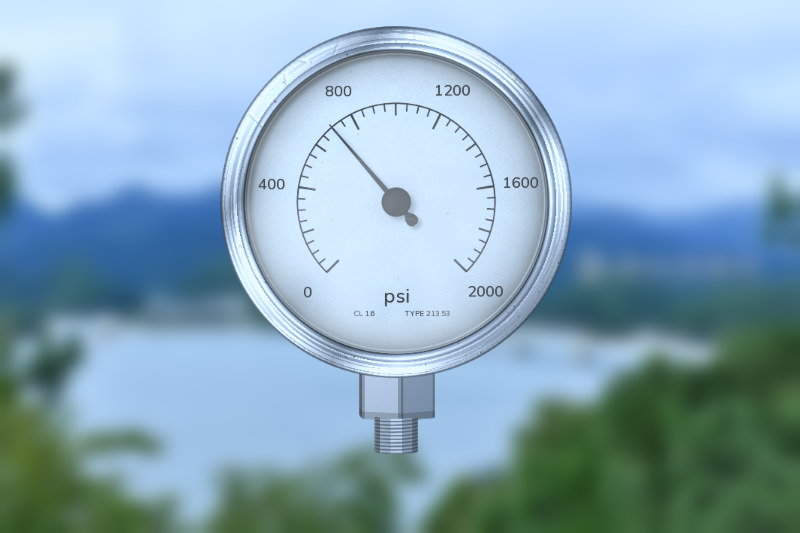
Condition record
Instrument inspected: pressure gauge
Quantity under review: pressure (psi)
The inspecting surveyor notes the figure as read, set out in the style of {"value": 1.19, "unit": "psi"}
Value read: {"value": 700, "unit": "psi"}
